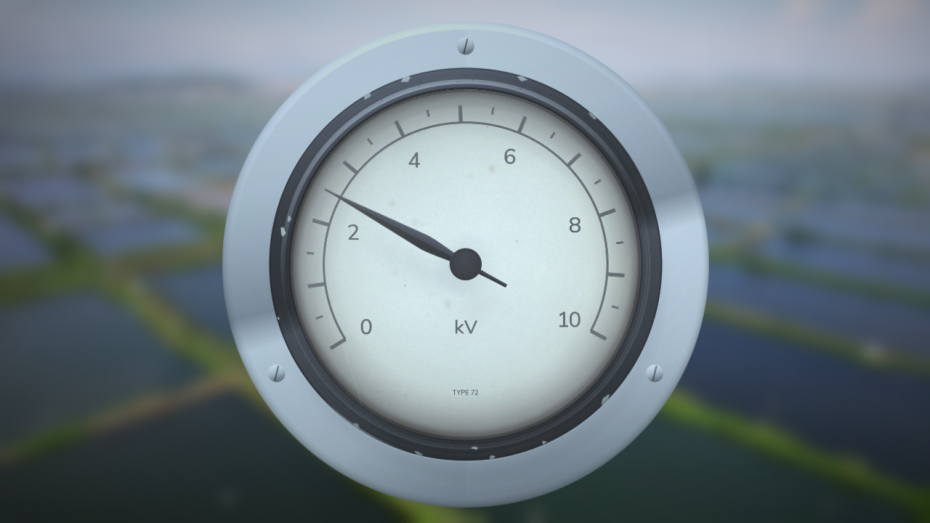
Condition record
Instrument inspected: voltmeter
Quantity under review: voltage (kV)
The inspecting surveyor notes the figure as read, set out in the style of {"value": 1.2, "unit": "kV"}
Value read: {"value": 2.5, "unit": "kV"}
